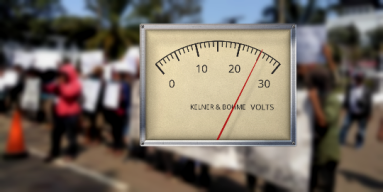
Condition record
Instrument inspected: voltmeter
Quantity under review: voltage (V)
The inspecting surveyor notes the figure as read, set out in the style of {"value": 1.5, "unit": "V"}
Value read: {"value": 25, "unit": "V"}
